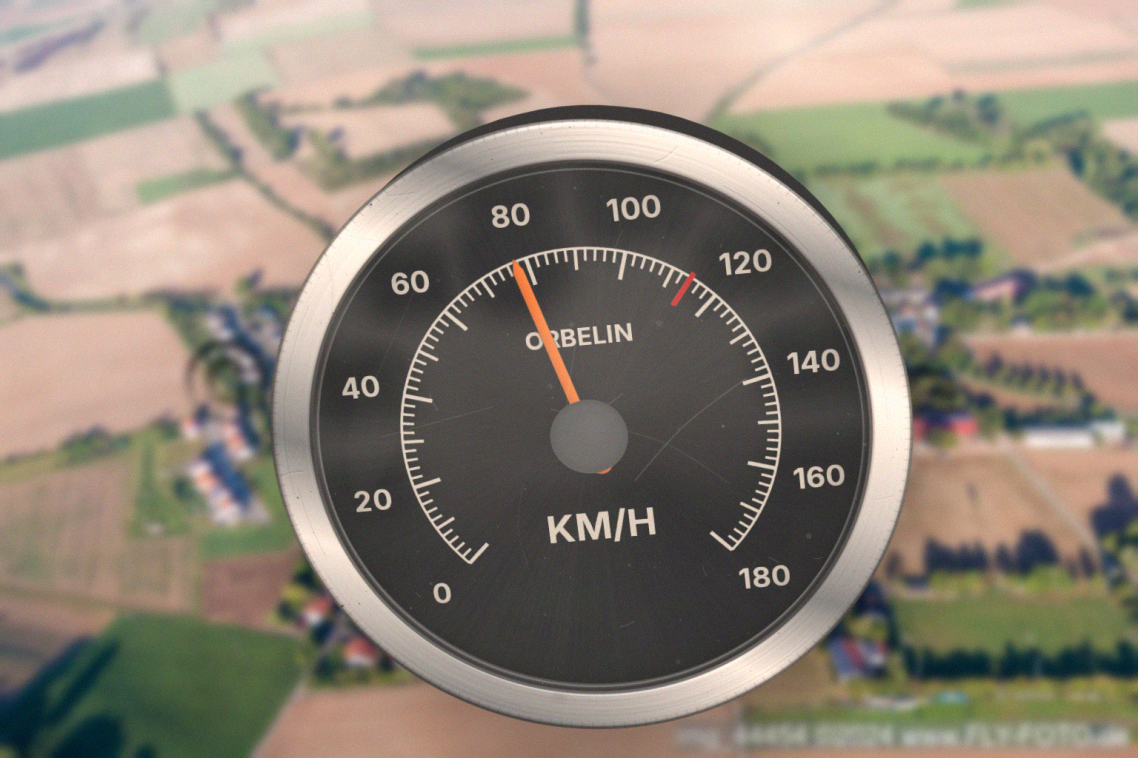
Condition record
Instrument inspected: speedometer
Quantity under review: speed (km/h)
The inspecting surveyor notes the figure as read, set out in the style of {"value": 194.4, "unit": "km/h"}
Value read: {"value": 78, "unit": "km/h"}
